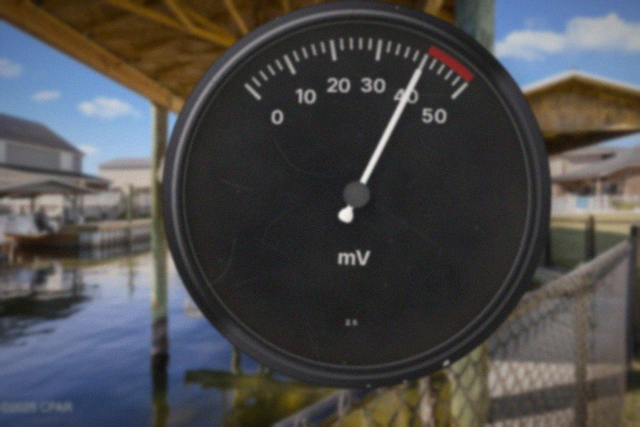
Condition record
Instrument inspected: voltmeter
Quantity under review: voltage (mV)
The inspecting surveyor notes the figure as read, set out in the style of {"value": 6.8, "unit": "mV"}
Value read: {"value": 40, "unit": "mV"}
